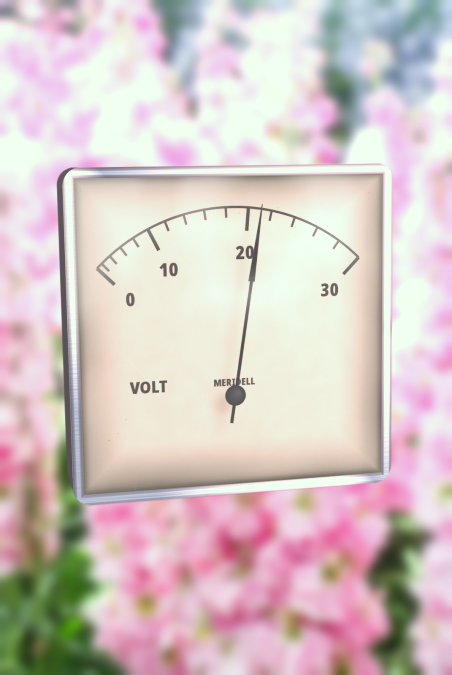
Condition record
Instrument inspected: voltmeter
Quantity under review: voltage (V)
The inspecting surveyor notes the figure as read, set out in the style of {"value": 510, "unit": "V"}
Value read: {"value": 21, "unit": "V"}
